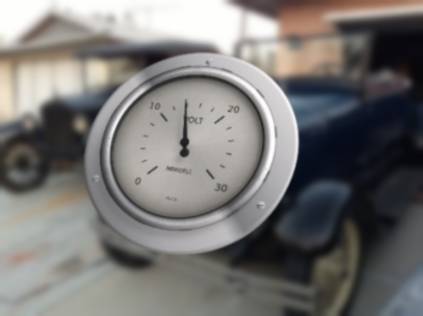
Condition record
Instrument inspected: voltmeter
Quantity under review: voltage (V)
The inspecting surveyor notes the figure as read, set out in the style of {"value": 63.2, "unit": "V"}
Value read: {"value": 14, "unit": "V"}
